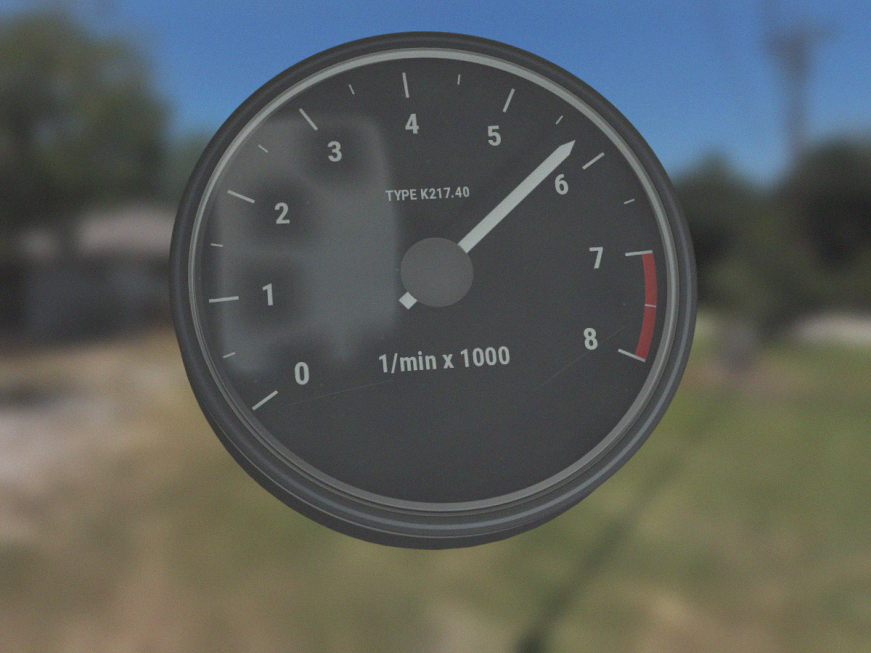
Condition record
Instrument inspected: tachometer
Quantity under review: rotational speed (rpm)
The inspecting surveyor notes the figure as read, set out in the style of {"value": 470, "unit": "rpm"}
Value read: {"value": 5750, "unit": "rpm"}
